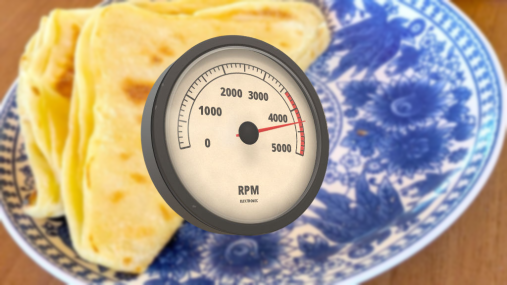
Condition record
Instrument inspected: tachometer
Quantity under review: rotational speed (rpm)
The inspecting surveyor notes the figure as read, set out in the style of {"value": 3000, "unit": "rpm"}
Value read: {"value": 4300, "unit": "rpm"}
